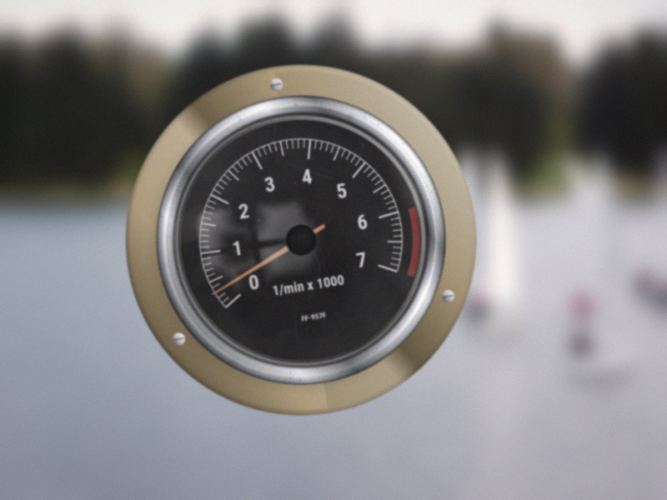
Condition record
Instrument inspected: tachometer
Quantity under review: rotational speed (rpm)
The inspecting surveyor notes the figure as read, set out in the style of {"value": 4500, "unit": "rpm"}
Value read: {"value": 300, "unit": "rpm"}
